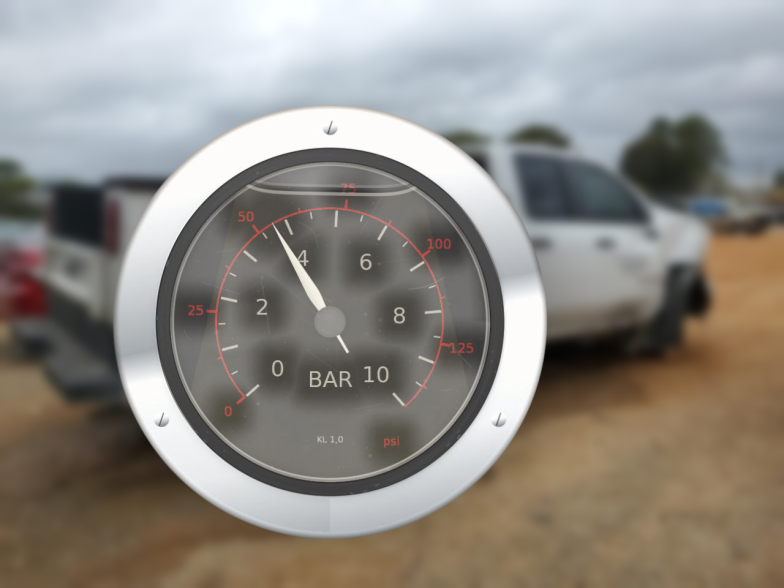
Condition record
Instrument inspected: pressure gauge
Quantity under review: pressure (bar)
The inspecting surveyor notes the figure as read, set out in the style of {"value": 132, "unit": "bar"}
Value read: {"value": 3.75, "unit": "bar"}
